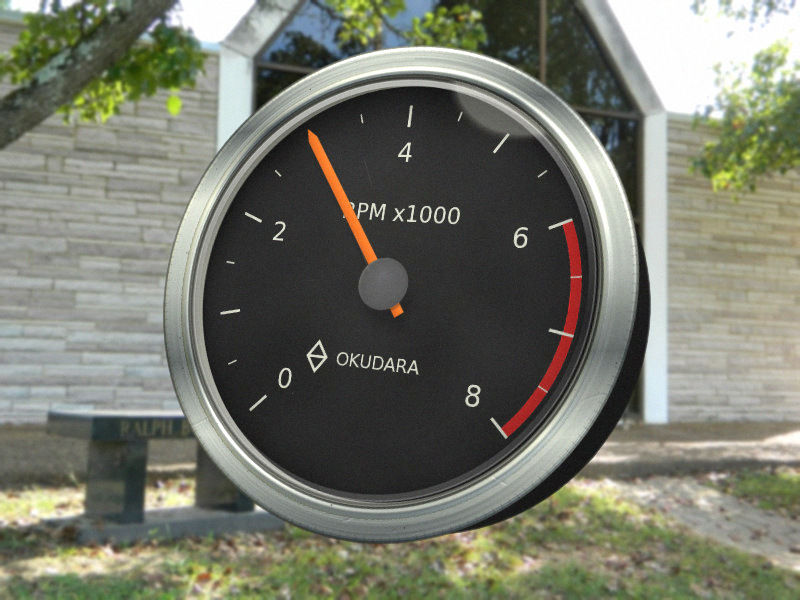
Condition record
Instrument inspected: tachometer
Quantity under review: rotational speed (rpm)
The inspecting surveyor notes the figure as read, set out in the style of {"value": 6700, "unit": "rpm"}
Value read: {"value": 3000, "unit": "rpm"}
